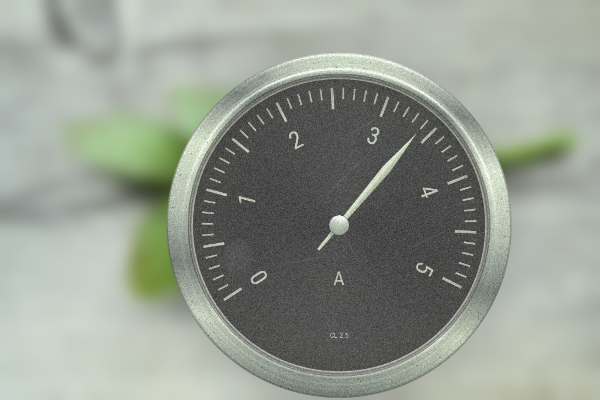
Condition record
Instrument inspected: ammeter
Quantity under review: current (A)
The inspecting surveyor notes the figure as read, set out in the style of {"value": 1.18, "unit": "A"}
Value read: {"value": 3.4, "unit": "A"}
